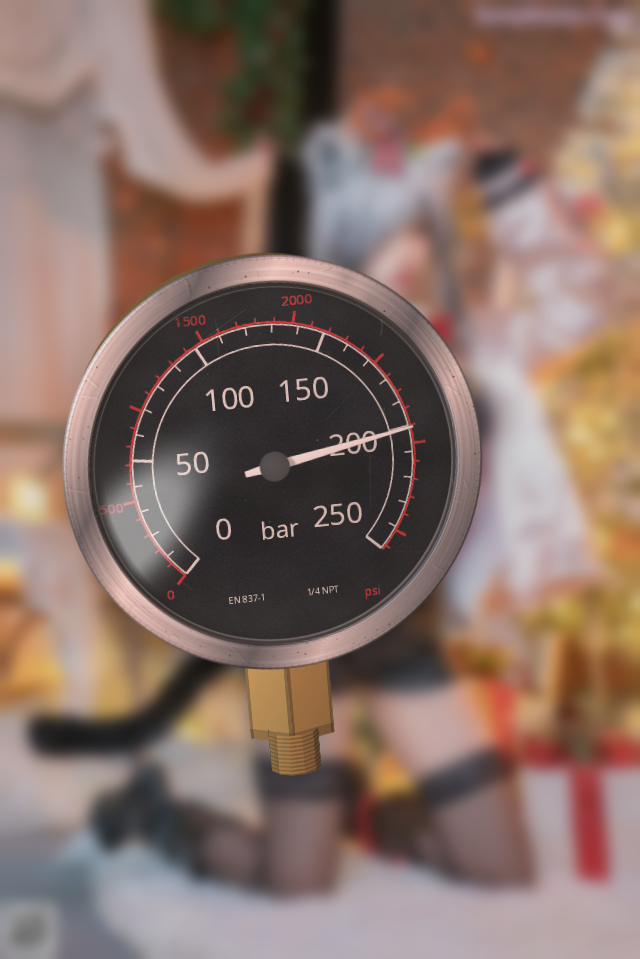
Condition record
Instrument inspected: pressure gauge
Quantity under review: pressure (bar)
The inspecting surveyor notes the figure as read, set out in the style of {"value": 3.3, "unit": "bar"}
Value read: {"value": 200, "unit": "bar"}
